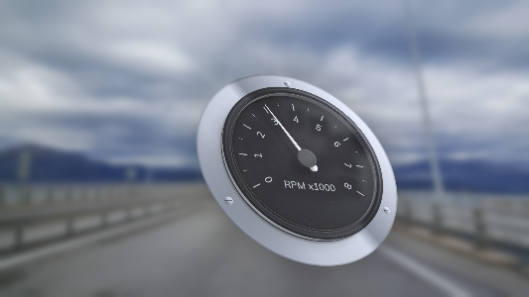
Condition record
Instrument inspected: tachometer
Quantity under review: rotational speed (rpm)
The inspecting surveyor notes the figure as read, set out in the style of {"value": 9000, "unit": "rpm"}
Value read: {"value": 3000, "unit": "rpm"}
